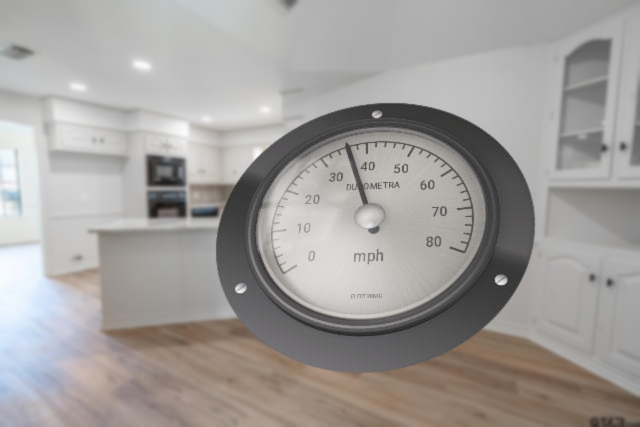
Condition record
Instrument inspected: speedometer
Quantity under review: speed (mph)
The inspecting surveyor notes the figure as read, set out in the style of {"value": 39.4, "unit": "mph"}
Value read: {"value": 36, "unit": "mph"}
